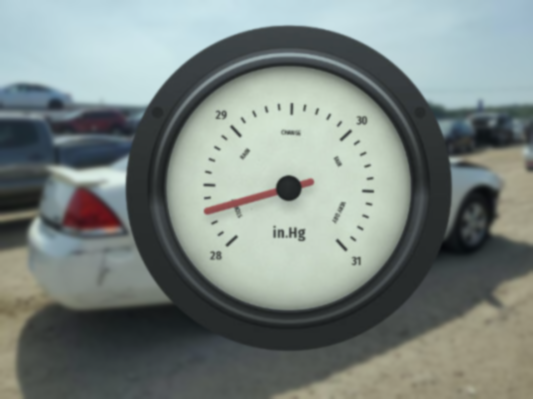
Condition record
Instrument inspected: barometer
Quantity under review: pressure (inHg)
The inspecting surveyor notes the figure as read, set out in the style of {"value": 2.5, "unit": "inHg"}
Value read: {"value": 28.3, "unit": "inHg"}
